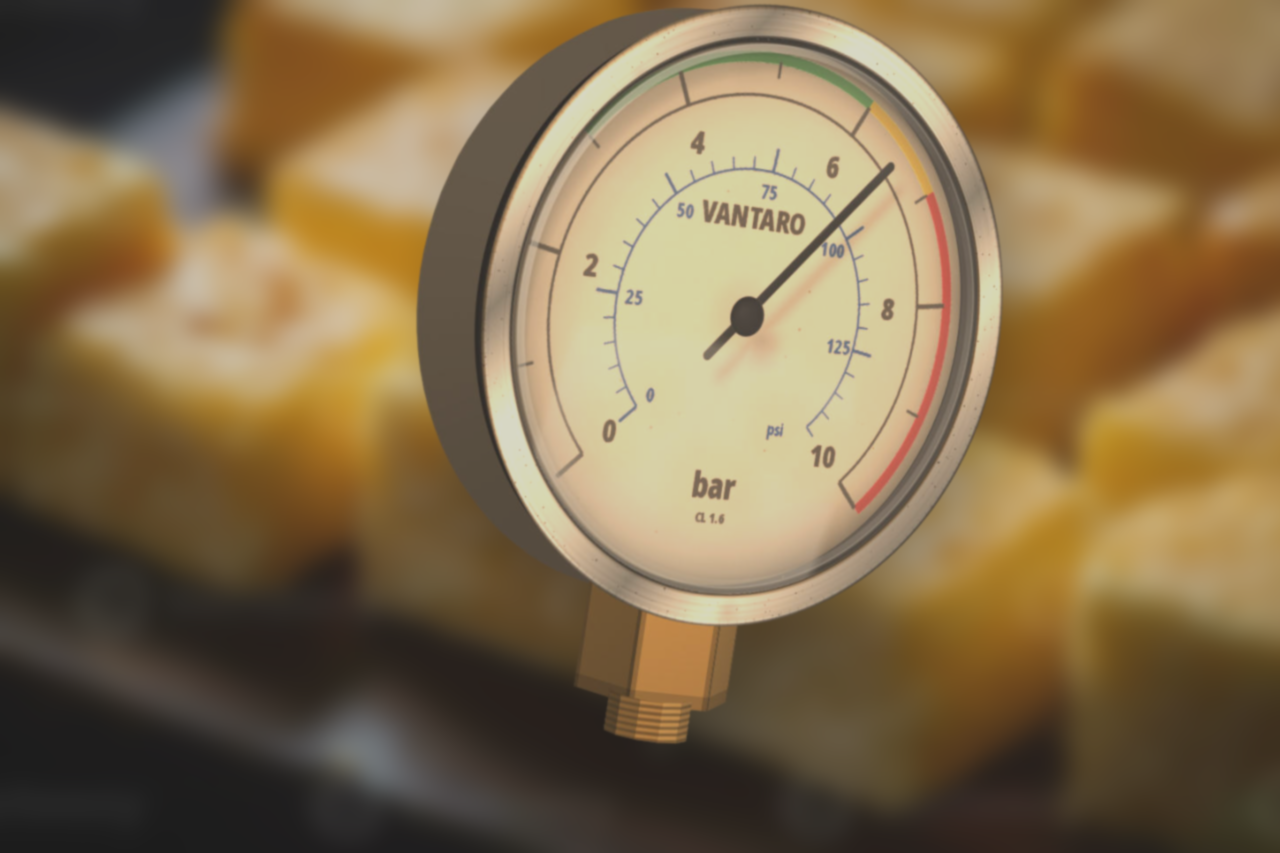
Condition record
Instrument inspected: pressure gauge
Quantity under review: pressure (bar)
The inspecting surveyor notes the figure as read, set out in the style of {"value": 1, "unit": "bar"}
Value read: {"value": 6.5, "unit": "bar"}
